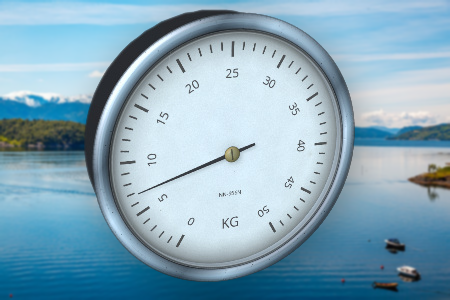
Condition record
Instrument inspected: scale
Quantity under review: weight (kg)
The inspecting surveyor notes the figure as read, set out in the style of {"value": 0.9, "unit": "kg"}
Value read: {"value": 7, "unit": "kg"}
